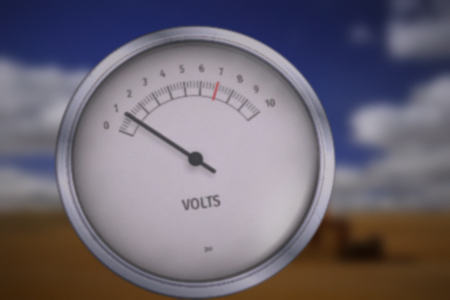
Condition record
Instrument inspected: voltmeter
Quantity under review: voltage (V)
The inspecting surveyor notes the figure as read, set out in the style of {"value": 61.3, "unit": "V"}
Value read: {"value": 1, "unit": "V"}
